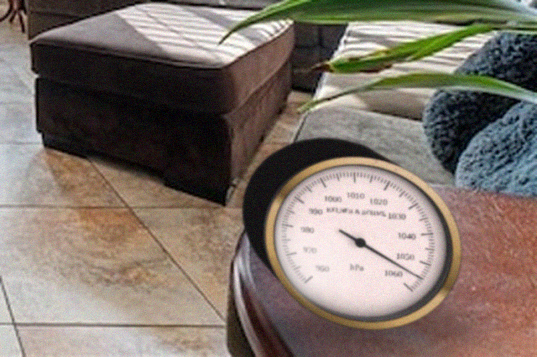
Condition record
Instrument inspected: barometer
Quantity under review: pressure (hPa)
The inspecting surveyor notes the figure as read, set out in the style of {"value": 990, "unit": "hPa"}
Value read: {"value": 1055, "unit": "hPa"}
